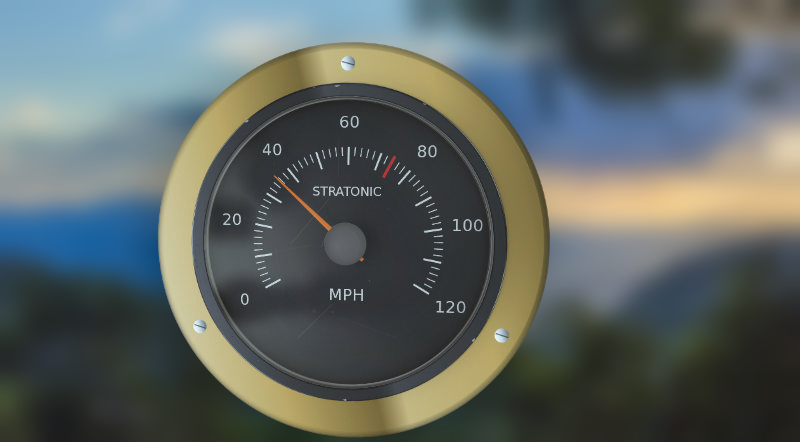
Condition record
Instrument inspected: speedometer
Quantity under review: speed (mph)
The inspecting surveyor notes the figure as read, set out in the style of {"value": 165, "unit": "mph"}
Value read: {"value": 36, "unit": "mph"}
